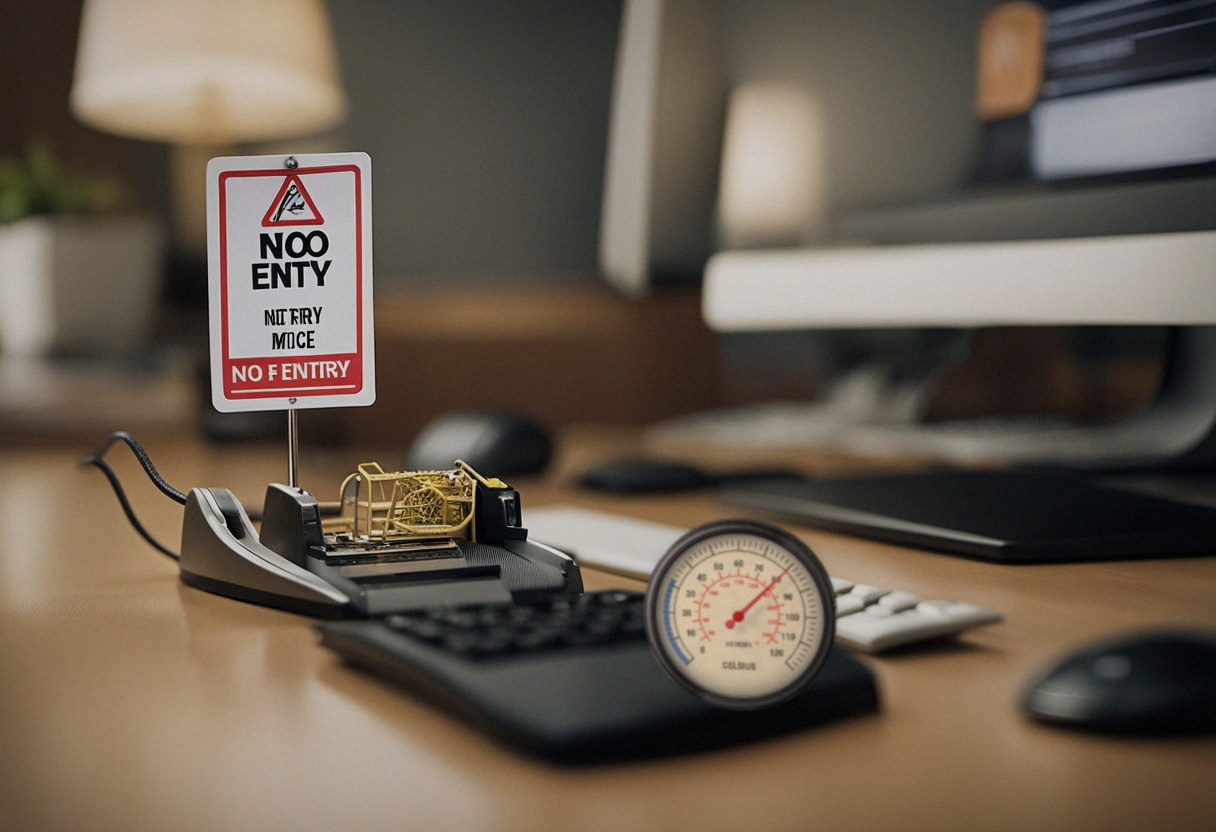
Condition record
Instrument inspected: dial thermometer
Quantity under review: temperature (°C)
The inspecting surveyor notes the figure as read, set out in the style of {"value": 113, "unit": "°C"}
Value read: {"value": 80, "unit": "°C"}
